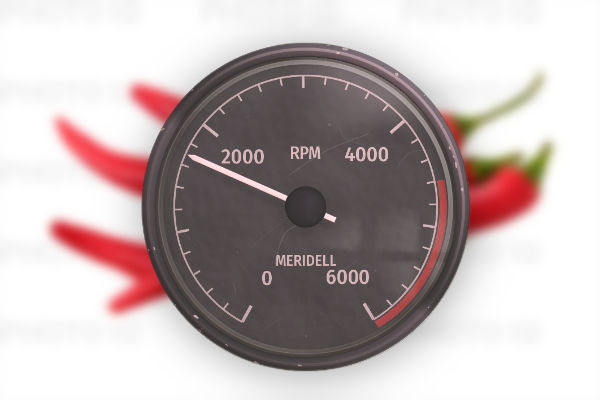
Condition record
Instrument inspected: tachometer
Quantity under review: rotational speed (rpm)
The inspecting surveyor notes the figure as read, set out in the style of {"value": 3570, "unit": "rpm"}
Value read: {"value": 1700, "unit": "rpm"}
